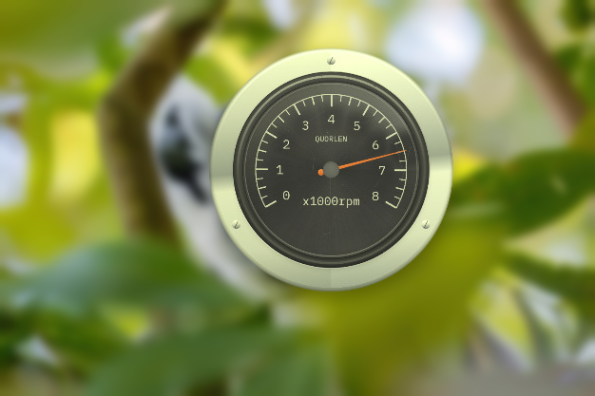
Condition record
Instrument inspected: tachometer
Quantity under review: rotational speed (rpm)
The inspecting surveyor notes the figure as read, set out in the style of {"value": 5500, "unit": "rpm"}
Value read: {"value": 6500, "unit": "rpm"}
